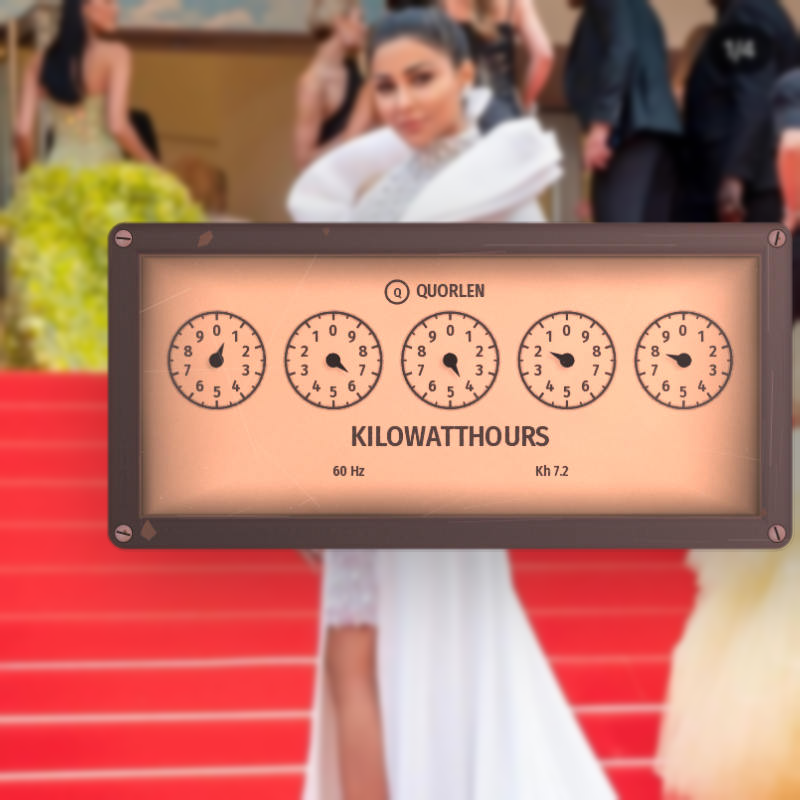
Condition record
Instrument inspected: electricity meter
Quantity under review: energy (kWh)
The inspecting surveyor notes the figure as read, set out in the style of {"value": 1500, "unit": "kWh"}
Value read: {"value": 6418, "unit": "kWh"}
